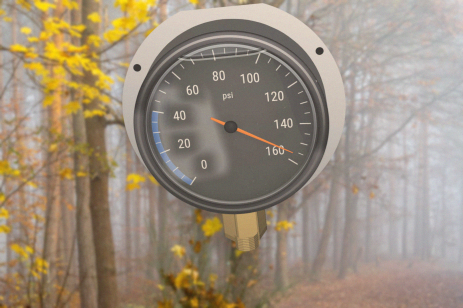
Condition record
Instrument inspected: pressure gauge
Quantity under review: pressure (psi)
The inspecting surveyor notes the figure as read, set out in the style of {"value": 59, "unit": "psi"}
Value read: {"value": 155, "unit": "psi"}
